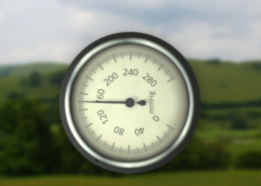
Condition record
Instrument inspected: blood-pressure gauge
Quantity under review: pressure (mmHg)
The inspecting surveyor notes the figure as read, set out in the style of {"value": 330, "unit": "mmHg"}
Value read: {"value": 150, "unit": "mmHg"}
